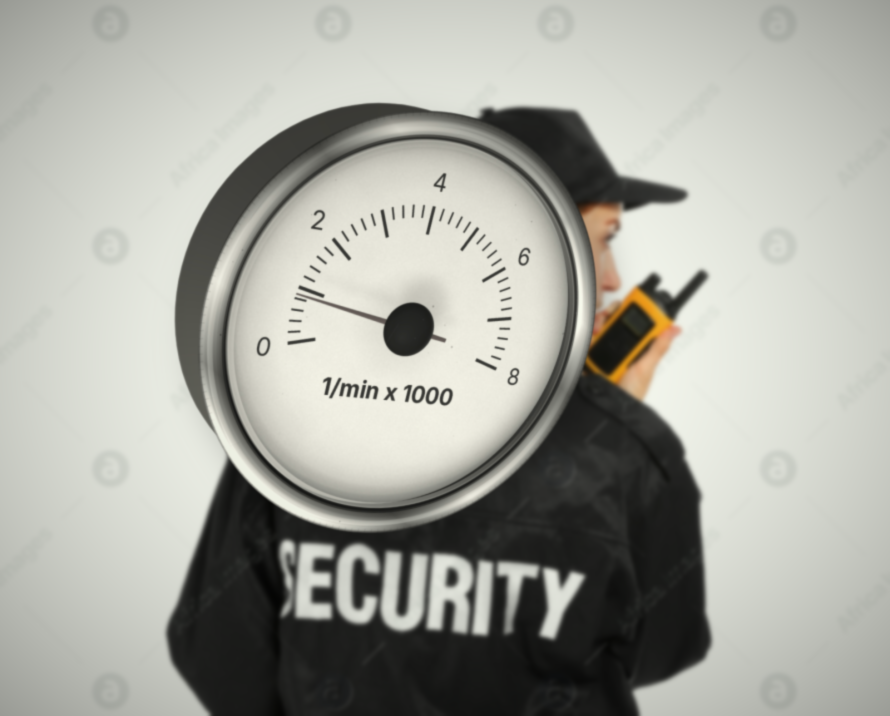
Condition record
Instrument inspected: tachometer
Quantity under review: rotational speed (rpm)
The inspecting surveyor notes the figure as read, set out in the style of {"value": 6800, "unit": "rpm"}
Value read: {"value": 900, "unit": "rpm"}
